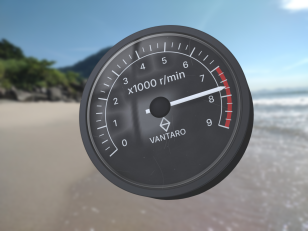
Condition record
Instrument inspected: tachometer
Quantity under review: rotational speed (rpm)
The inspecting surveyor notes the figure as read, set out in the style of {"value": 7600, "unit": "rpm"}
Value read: {"value": 7750, "unit": "rpm"}
